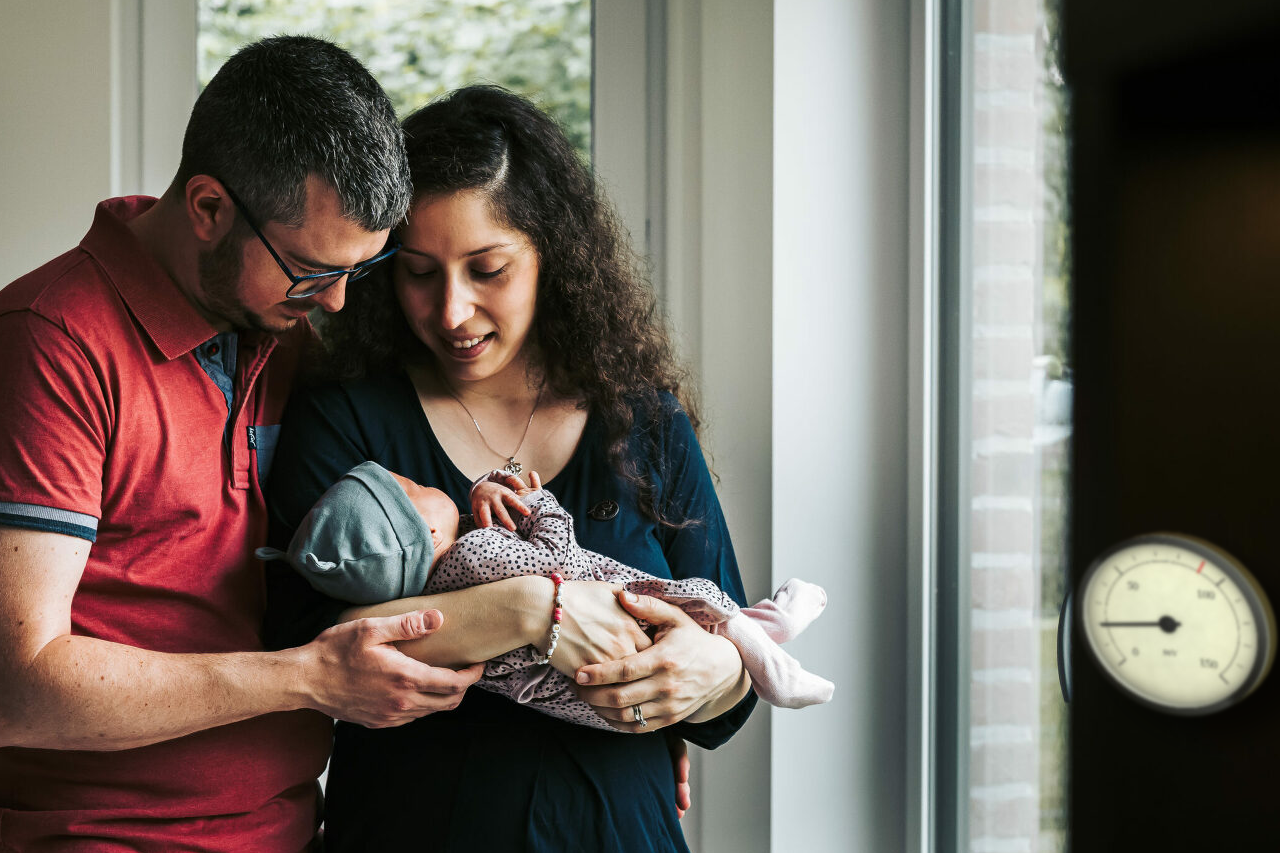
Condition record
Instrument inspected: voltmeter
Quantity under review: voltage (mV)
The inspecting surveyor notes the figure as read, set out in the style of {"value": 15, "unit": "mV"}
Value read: {"value": 20, "unit": "mV"}
